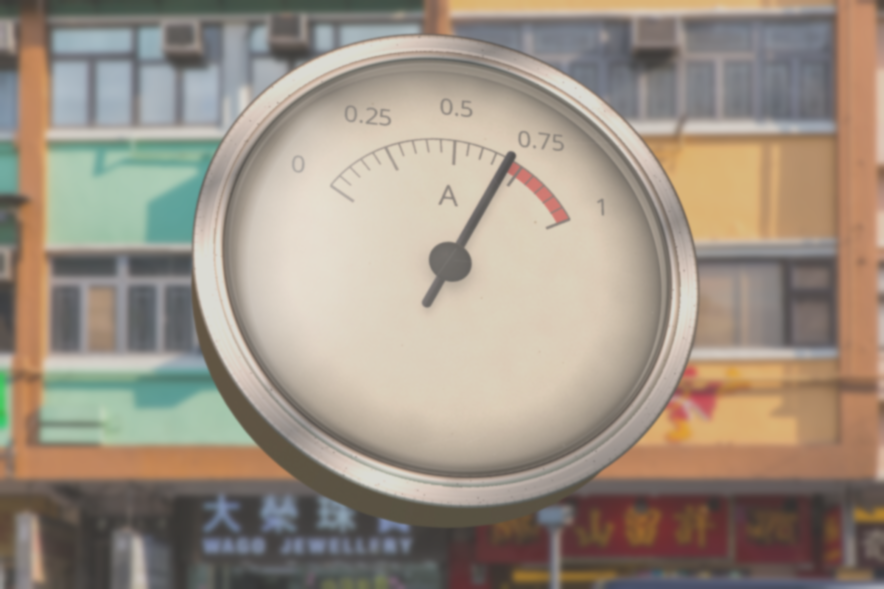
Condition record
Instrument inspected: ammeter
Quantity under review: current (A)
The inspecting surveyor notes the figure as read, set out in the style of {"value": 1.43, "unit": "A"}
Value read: {"value": 0.7, "unit": "A"}
